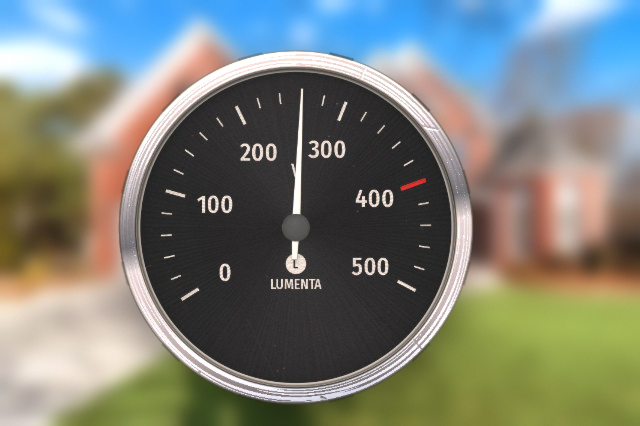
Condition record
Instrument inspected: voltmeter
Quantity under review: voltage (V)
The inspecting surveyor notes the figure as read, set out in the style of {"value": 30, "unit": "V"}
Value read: {"value": 260, "unit": "V"}
